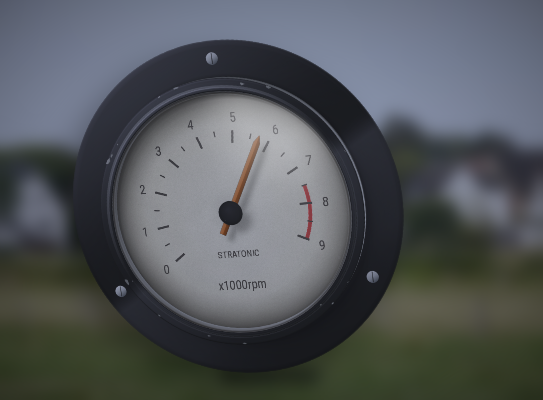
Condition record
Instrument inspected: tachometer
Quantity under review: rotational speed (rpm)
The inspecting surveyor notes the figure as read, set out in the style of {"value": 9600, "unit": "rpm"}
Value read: {"value": 5750, "unit": "rpm"}
